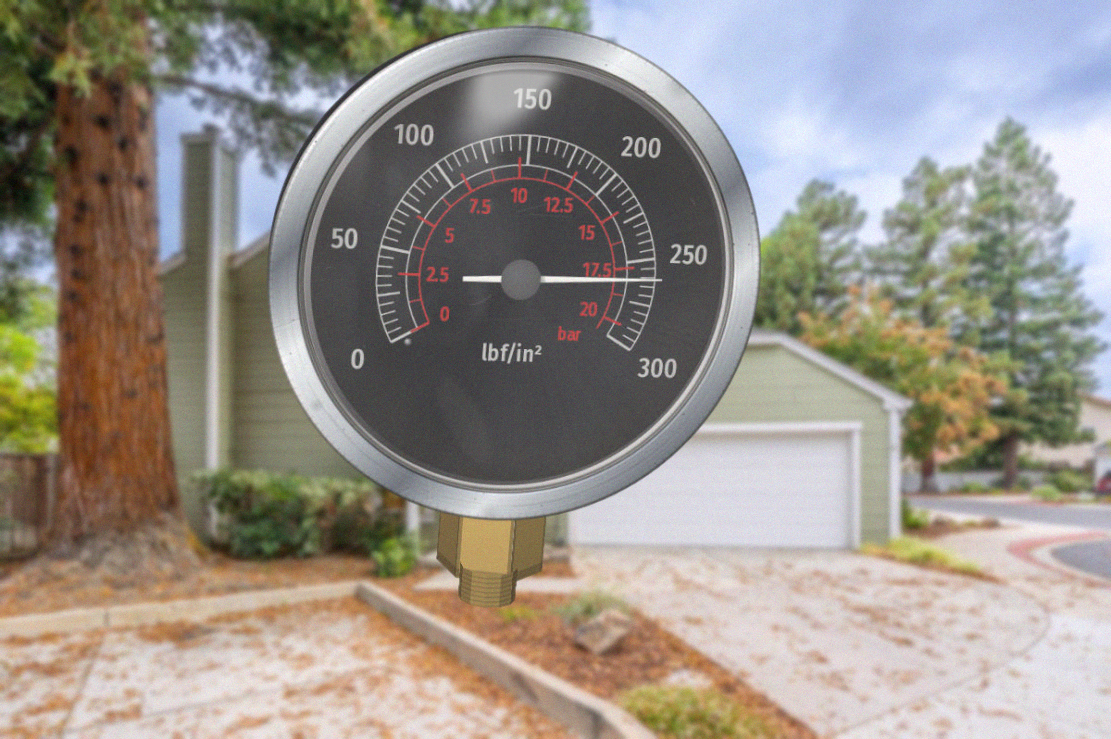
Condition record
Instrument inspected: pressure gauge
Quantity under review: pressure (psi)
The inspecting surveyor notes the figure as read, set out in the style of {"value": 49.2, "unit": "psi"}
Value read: {"value": 260, "unit": "psi"}
